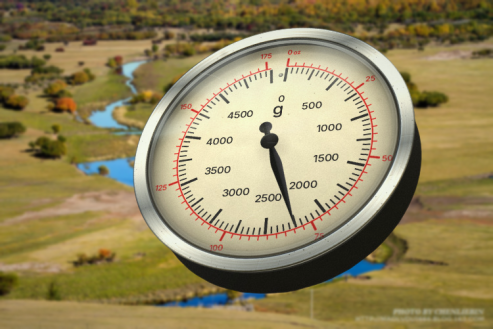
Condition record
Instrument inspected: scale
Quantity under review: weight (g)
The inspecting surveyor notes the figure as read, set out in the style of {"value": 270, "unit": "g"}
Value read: {"value": 2250, "unit": "g"}
